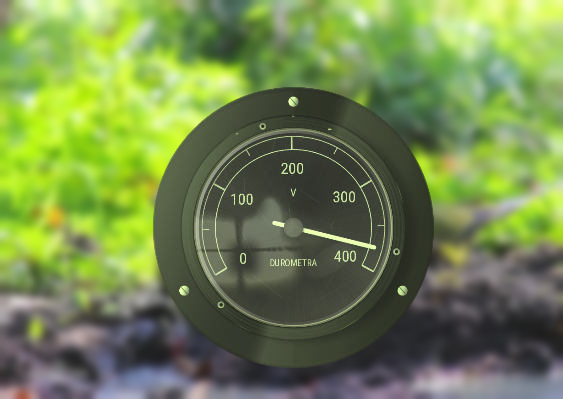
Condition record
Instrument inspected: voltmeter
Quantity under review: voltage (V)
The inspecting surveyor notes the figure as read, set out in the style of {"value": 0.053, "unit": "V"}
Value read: {"value": 375, "unit": "V"}
